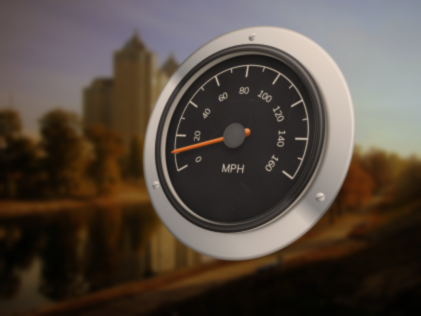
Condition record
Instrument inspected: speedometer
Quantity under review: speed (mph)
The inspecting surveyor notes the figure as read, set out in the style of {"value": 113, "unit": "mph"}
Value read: {"value": 10, "unit": "mph"}
